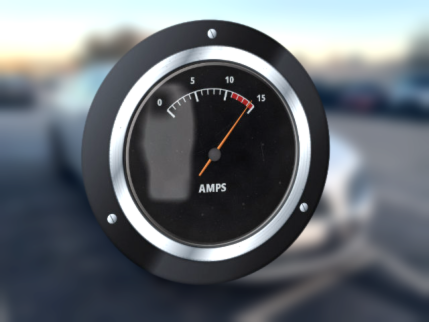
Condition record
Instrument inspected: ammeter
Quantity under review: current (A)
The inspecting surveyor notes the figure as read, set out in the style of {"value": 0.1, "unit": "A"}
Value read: {"value": 14, "unit": "A"}
